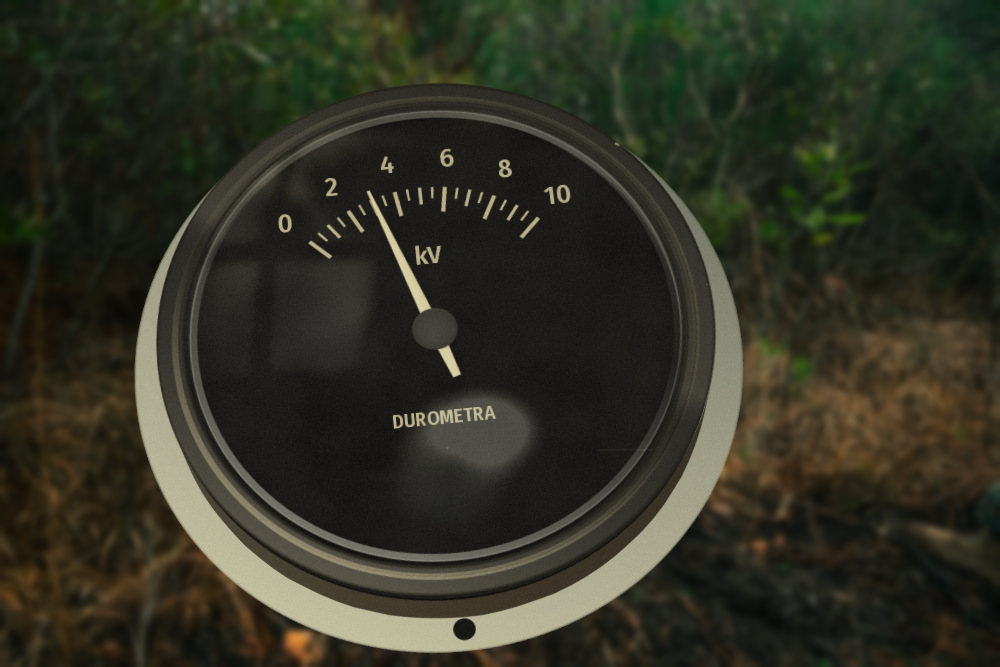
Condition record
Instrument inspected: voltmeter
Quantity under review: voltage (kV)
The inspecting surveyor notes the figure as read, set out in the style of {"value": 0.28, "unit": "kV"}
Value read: {"value": 3, "unit": "kV"}
